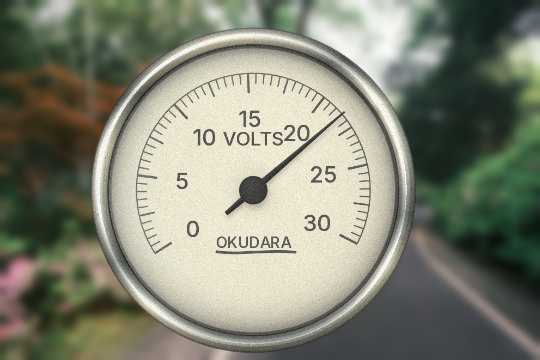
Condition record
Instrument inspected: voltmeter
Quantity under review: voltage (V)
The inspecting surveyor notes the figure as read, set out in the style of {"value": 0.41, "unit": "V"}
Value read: {"value": 21.5, "unit": "V"}
